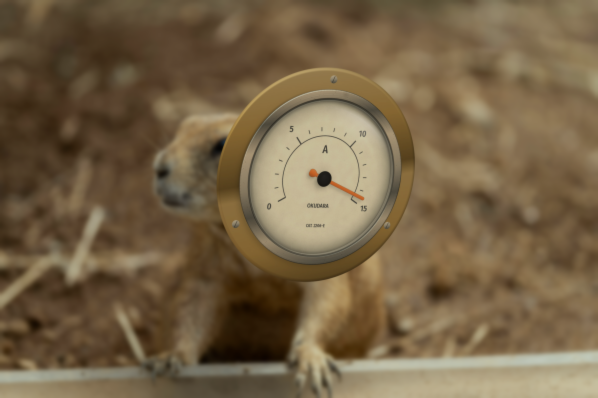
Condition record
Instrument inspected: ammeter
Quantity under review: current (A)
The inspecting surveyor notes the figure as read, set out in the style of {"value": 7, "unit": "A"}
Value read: {"value": 14.5, "unit": "A"}
